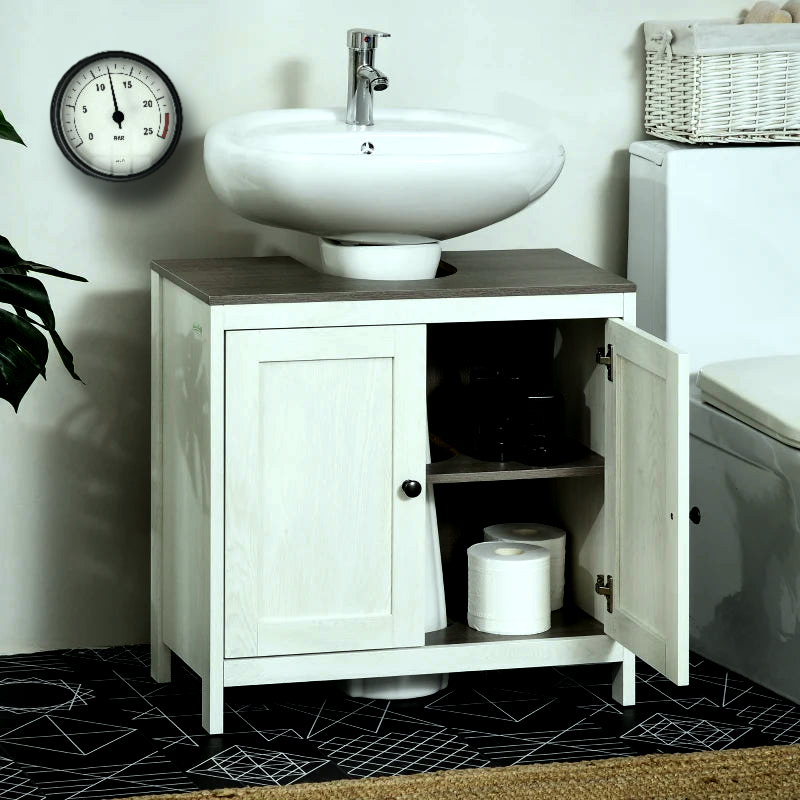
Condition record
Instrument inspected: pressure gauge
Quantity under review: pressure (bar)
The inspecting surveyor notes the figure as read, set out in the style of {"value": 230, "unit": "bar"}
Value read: {"value": 12, "unit": "bar"}
